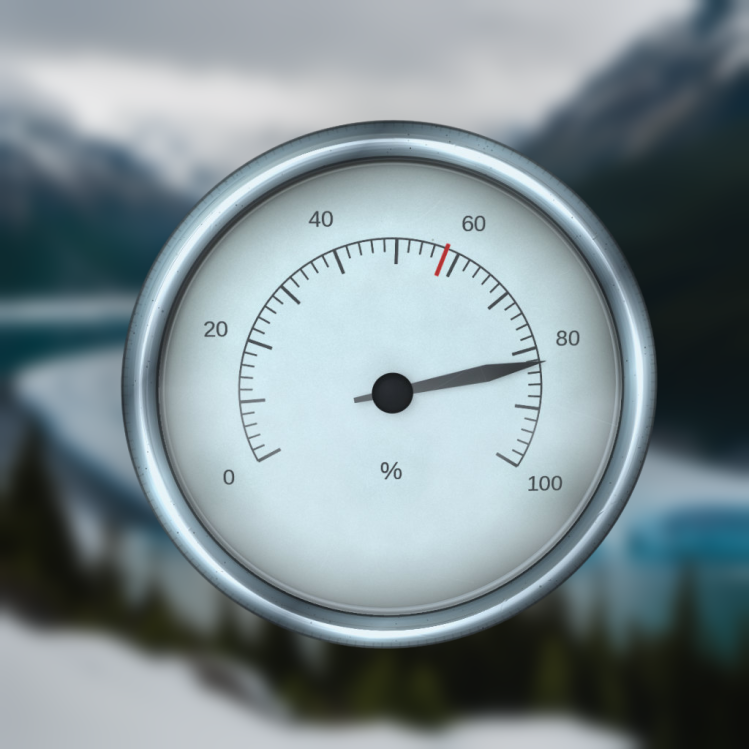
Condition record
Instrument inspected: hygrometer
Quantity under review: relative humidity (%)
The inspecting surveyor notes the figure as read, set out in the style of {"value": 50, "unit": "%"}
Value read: {"value": 82, "unit": "%"}
